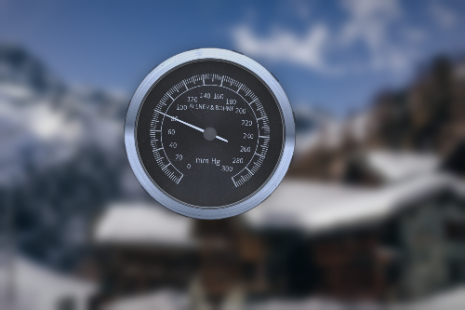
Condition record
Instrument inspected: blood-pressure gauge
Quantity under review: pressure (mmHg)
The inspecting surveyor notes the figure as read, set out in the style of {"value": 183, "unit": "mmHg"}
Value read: {"value": 80, "unit": "mmHg"}
